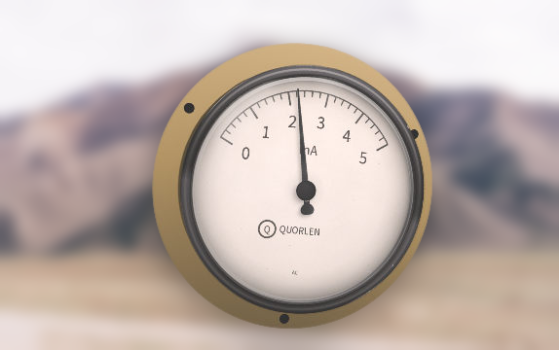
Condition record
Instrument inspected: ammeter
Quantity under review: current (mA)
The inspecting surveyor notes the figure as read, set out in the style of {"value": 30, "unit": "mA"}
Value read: {"value": 2.2, "unit": "mA"}
